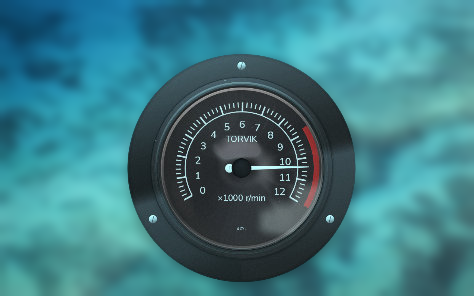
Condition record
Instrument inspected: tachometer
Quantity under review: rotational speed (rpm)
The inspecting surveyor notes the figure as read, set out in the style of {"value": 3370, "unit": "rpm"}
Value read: {"value": 10400, "unit": "rpm"}
